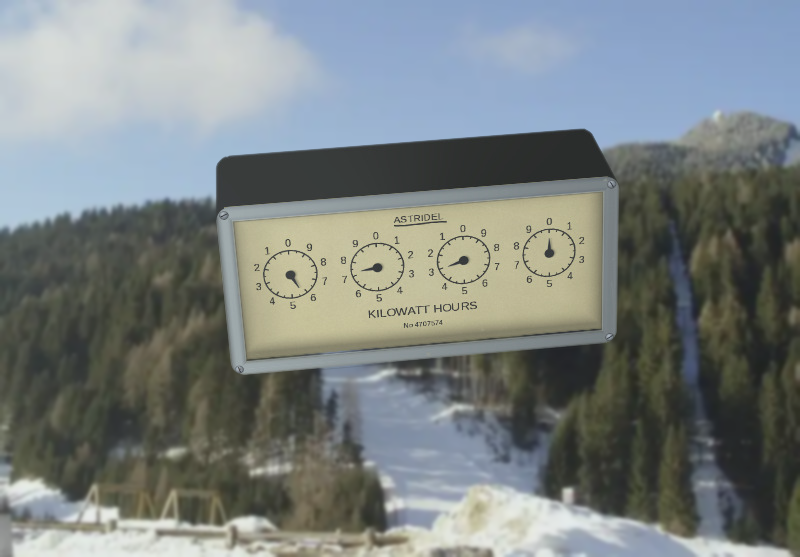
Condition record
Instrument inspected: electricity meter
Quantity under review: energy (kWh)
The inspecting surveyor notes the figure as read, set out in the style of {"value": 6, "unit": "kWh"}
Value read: {"value": 5730, "unit": "kWh"}
